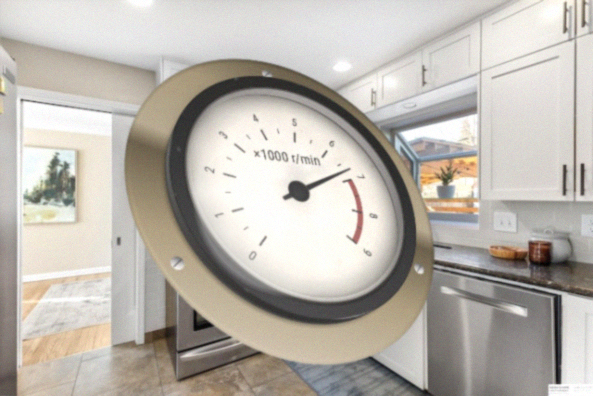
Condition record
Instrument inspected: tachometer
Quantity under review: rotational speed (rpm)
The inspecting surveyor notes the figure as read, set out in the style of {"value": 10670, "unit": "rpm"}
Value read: {"value": 6750, "unit": "rpm"}
